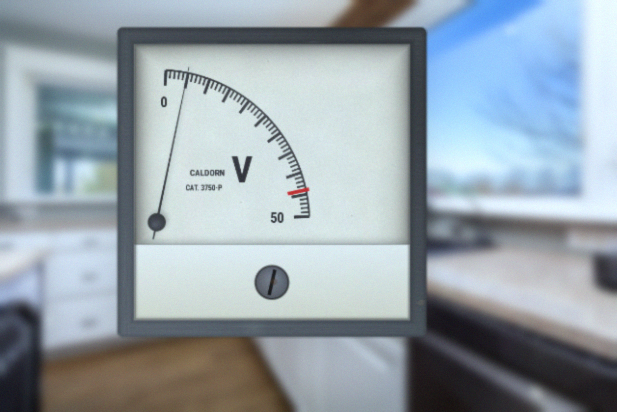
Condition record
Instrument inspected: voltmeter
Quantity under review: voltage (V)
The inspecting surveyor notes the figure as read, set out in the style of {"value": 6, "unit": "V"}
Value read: {"value": 5, "unit": "V"}
